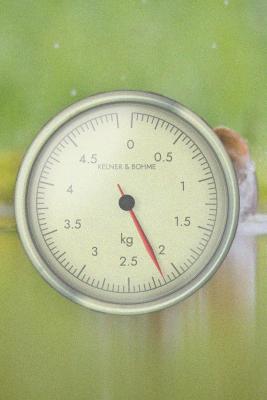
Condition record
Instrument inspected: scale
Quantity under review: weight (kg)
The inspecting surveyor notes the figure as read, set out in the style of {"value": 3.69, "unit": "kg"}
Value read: {"value": 2.15, "unit": "kg"}
